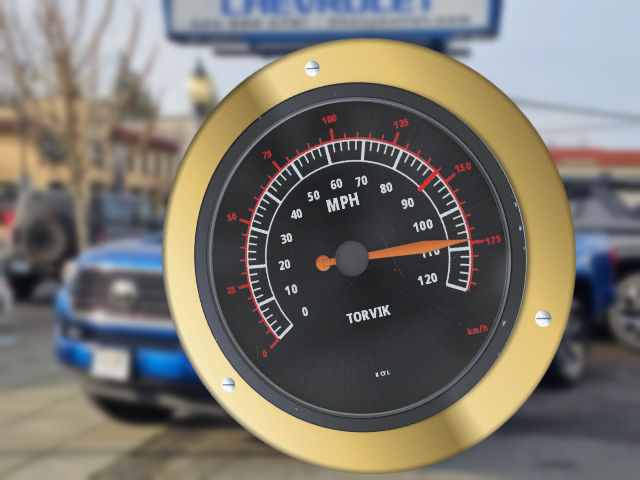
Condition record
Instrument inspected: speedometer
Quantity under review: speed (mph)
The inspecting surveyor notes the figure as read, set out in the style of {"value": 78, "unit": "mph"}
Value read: {"value": 108, "unit": "mph"}
